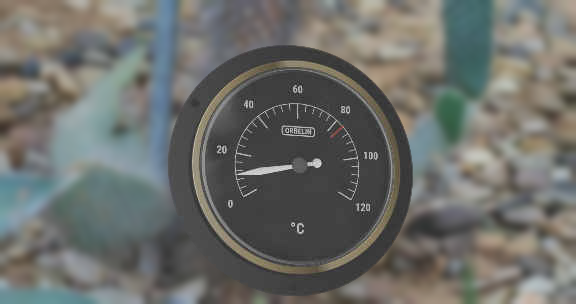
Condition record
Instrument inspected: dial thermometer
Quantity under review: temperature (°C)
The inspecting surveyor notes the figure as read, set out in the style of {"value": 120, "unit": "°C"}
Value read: {"value": 10, "unit": "°C"}
